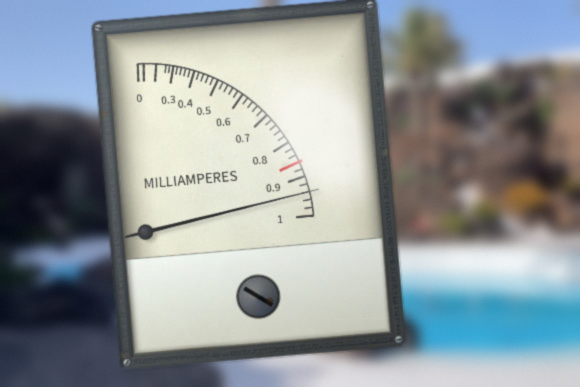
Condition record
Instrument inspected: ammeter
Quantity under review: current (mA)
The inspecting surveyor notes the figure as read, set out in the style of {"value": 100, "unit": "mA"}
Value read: {"value": 0.94, "unit": "mA"}
